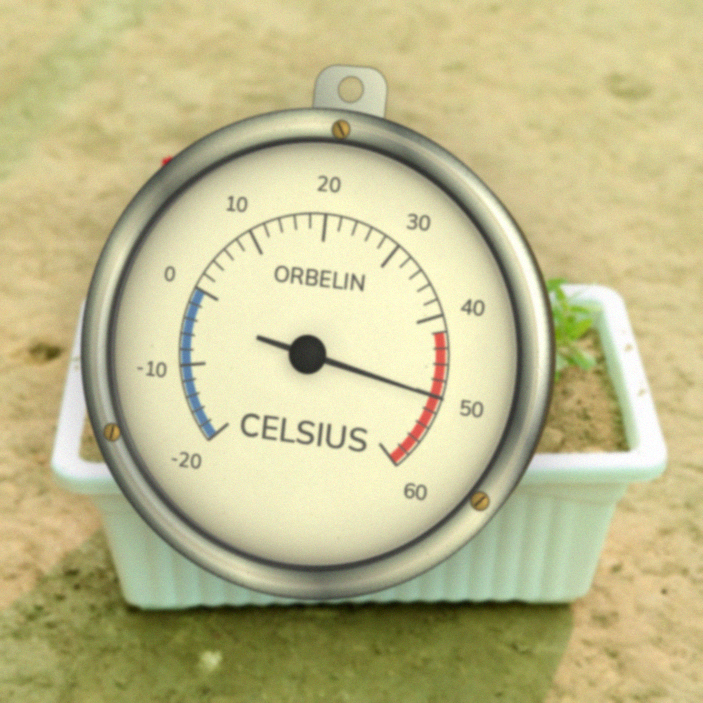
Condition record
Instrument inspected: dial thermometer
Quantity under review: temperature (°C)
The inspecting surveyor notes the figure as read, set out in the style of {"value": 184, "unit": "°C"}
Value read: {"value": 50, "unit": "°C"}
